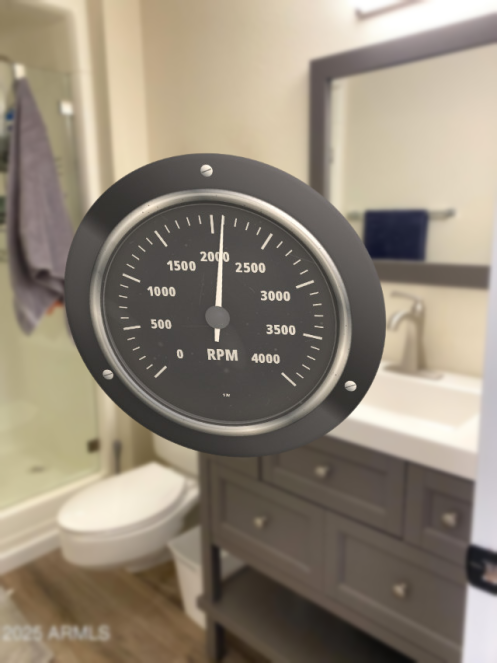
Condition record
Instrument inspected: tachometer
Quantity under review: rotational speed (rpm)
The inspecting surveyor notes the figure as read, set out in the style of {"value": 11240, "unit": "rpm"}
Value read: {"value": 2100, "unit": "rpm"}
